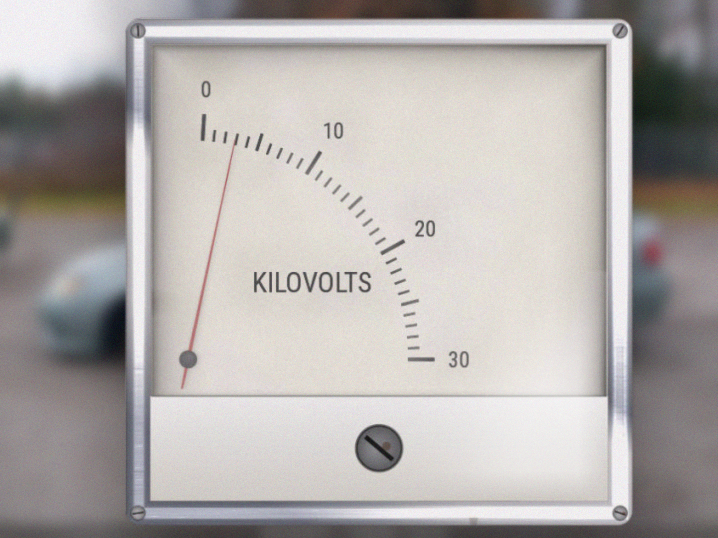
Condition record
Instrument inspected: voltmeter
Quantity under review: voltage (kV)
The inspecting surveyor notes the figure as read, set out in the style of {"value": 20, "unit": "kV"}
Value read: {"value": 3, "unit": "kV"}
